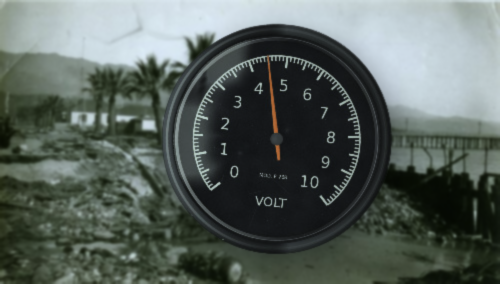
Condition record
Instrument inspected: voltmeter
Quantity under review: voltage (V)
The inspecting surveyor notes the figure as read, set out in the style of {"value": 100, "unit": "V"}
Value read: {"value": 4.5, "unit": "V"}
